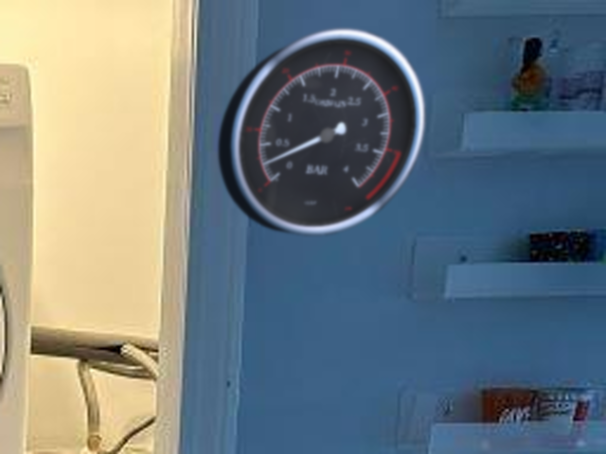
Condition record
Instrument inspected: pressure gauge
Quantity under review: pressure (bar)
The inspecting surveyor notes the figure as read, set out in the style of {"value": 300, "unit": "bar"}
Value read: {"value": 0.25, "unit": "bar"}
